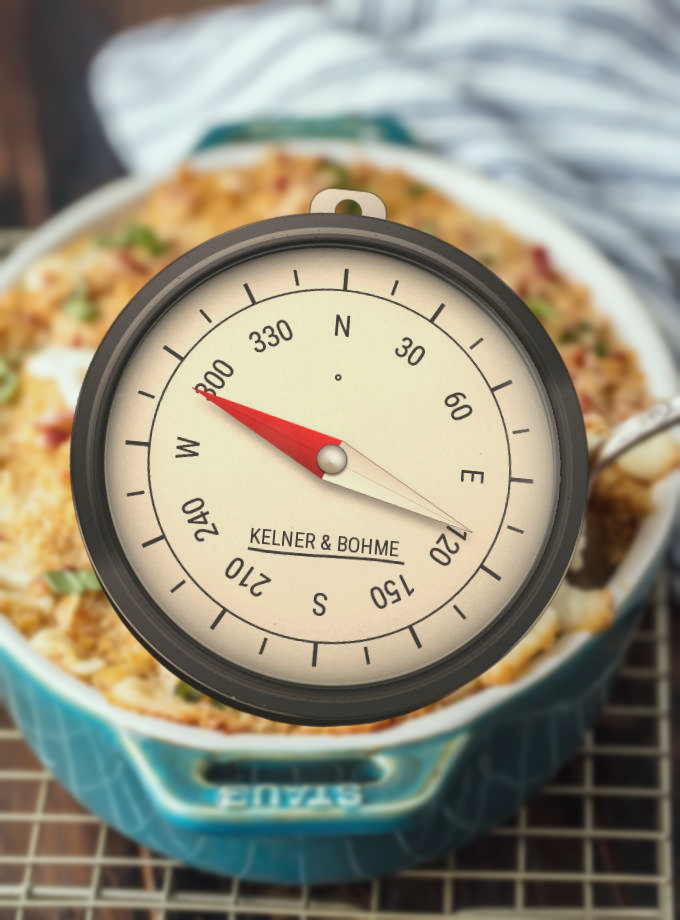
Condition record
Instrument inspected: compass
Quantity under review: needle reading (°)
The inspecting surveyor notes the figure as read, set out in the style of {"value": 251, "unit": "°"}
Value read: {"value": 292.5, "unit": "°"}
